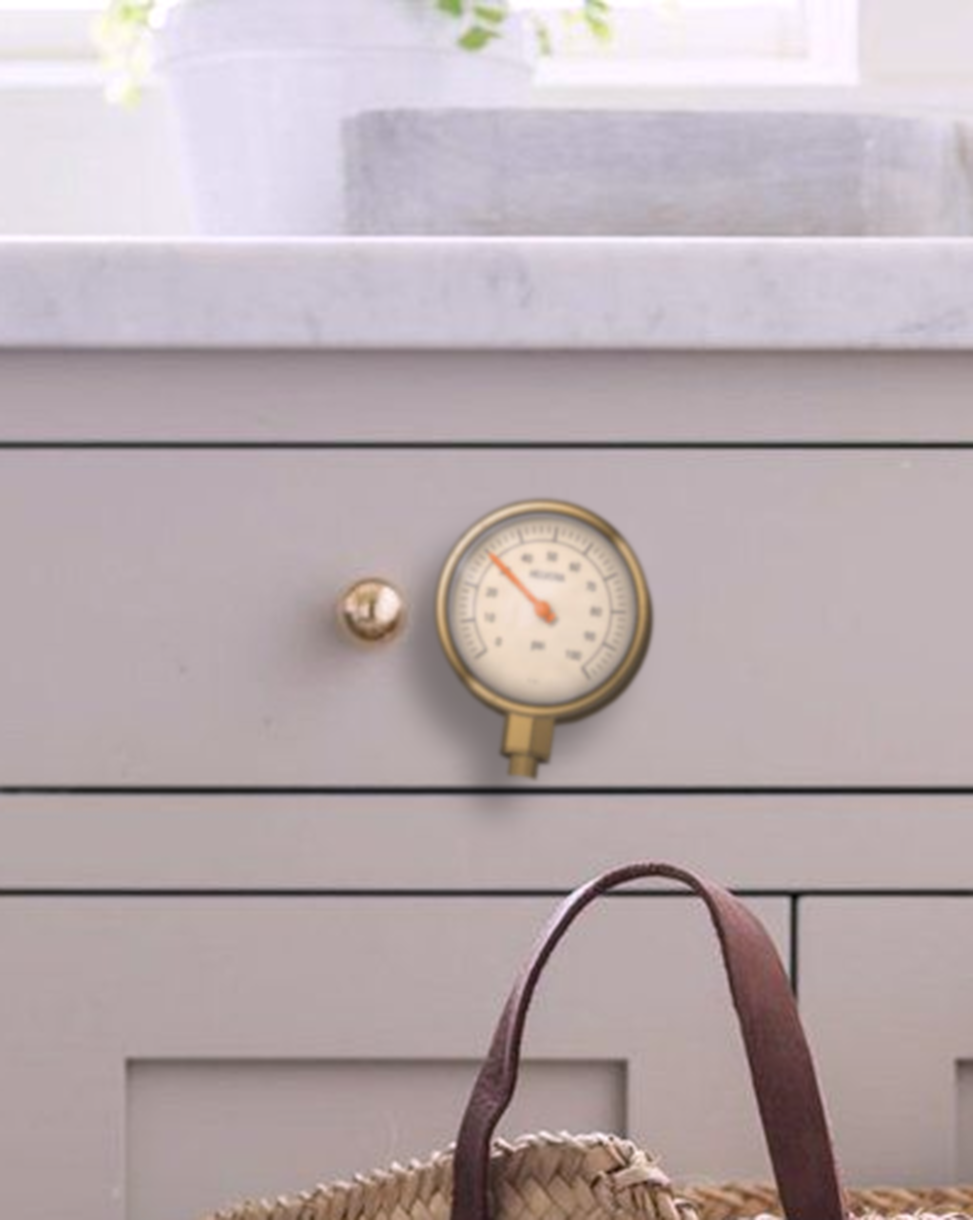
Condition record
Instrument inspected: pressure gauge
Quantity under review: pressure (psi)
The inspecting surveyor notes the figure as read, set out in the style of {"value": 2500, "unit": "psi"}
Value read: {"value": 30, "unit": "psi"}
